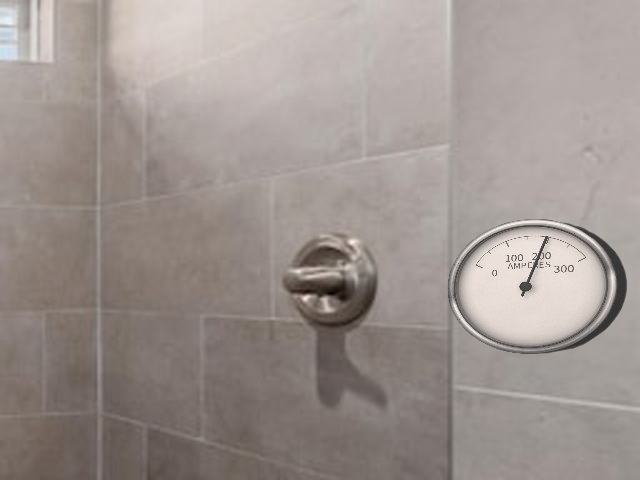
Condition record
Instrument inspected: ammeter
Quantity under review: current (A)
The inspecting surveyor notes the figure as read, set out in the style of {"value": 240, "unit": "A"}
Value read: {"value": 200, "unit": "A"}
